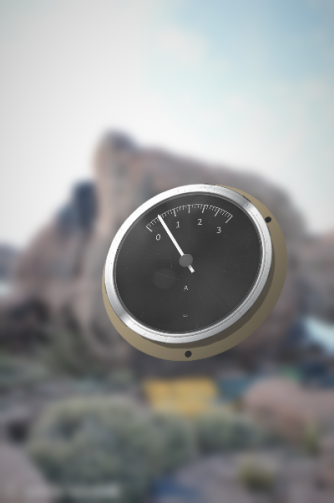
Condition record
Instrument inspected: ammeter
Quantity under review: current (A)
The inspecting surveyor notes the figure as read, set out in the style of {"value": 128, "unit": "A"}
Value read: {"value": 0.5, "unit": "A"}
